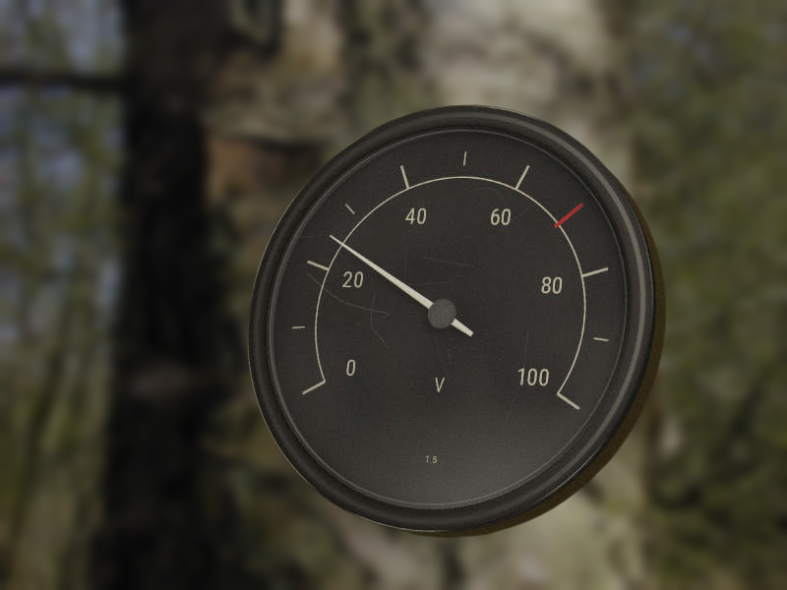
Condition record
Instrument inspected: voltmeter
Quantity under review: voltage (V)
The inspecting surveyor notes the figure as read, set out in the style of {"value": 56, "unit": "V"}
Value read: {"value": 25, "unit": "V"}
